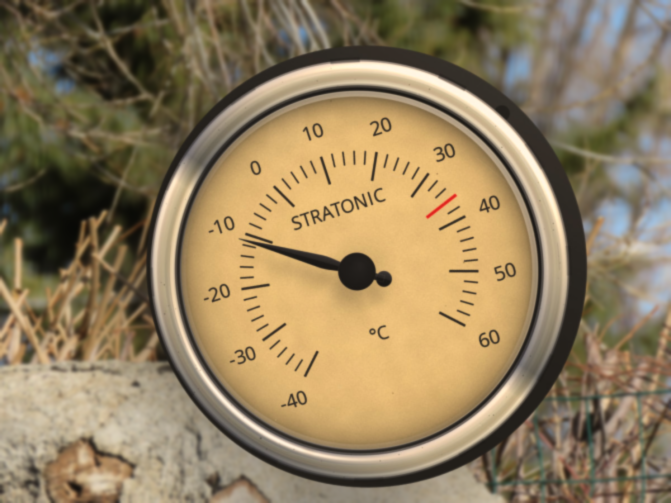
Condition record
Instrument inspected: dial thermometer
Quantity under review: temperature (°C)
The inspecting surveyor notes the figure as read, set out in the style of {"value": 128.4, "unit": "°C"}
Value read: {"value": -11, "unit": "°C"}
